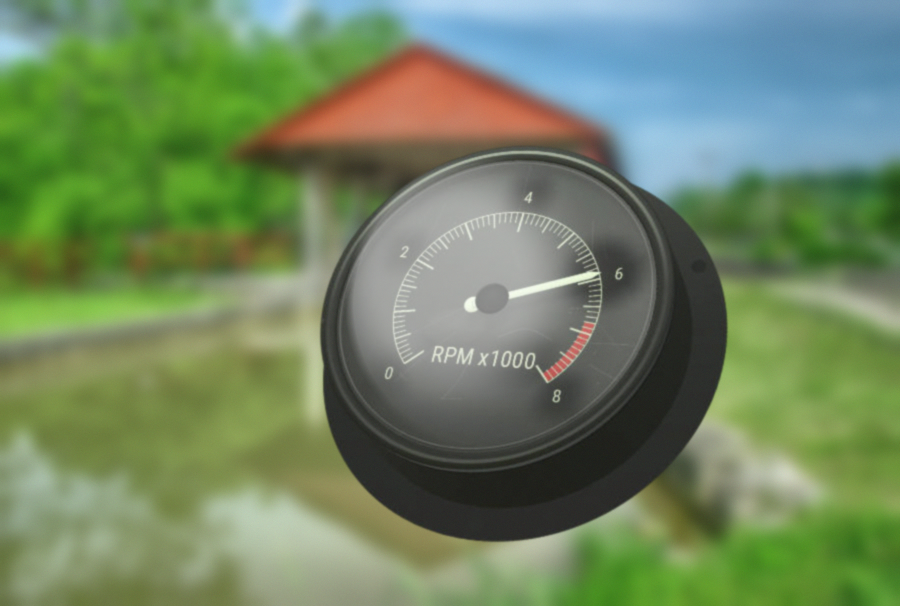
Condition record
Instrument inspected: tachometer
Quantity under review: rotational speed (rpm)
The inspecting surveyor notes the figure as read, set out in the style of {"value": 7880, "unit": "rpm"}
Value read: {"value": 6000, "unit": "rpm"}
